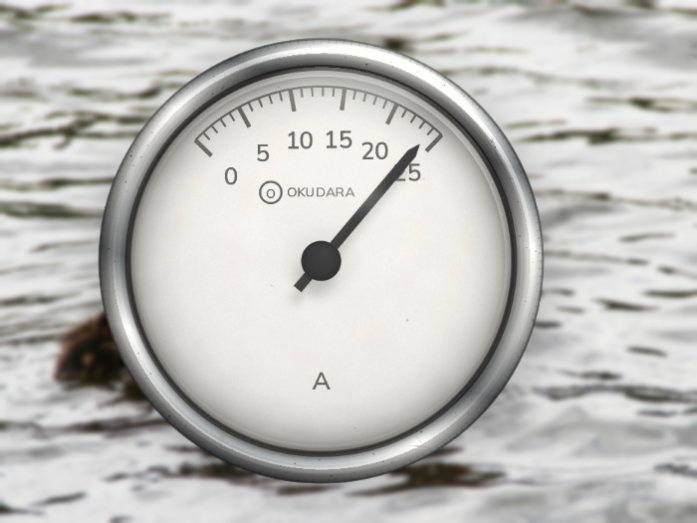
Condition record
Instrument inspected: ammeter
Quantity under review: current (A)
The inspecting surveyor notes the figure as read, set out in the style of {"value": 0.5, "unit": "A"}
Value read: {"value": 24, "unit": "A"}
